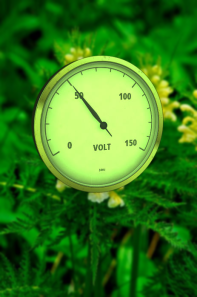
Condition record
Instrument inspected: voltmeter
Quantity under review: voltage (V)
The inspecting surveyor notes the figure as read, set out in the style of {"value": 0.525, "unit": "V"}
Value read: {"value": 50, "unit": "V"}
